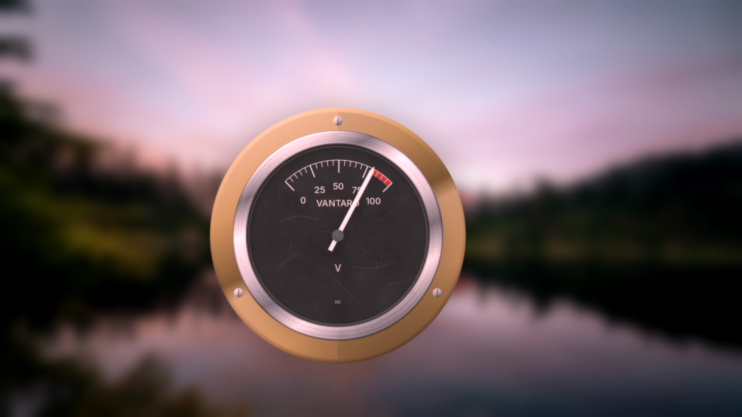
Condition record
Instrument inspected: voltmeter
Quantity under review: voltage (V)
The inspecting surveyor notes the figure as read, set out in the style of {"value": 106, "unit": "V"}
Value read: {"value": 80, "unit": "V"}
